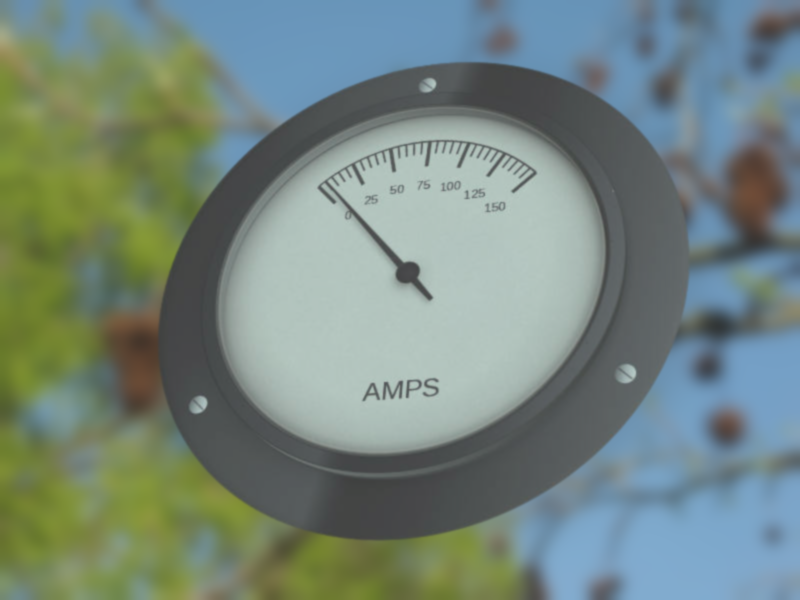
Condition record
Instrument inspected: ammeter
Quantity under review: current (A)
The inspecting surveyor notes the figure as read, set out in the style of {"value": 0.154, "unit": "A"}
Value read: {"value": 5, "unit": "A"}
